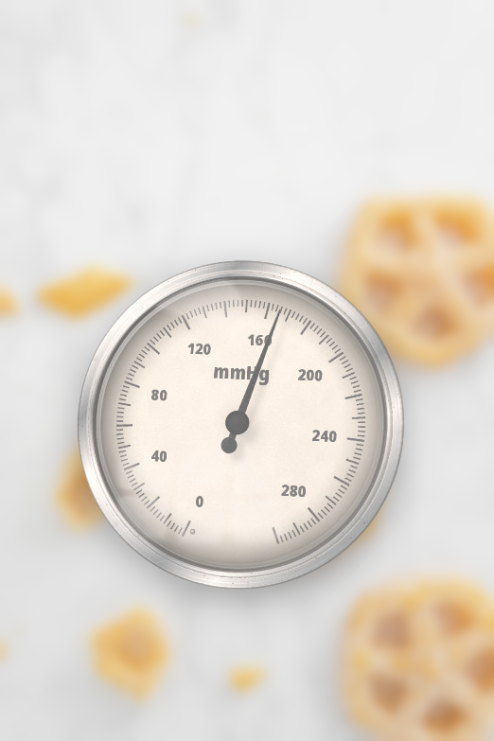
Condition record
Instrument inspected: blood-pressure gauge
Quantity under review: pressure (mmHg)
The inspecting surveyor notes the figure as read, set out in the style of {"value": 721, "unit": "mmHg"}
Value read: {"value": 166, "unit": "mmHg"}
